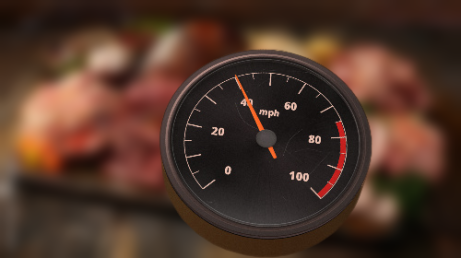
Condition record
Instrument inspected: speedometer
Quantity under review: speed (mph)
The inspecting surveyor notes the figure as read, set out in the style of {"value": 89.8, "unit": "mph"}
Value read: {"value": 40, "unit": "mph"}
